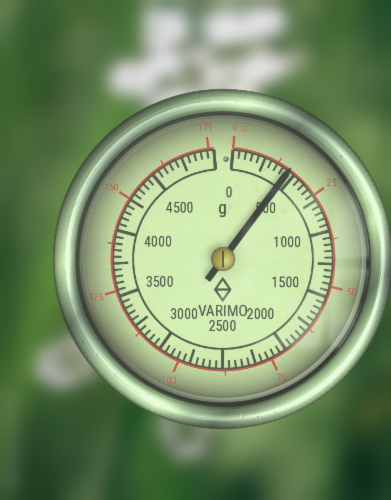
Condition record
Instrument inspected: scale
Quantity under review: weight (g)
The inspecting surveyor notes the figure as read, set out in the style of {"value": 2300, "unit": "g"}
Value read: {"value": 450, "unit": "g"}
